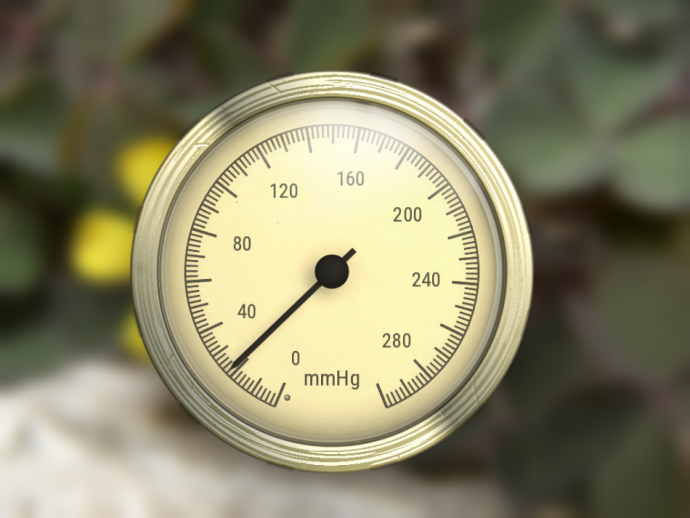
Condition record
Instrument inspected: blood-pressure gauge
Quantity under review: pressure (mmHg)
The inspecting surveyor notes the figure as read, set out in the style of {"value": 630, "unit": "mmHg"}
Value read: {"value": 22, "unit": "mmHg"}
